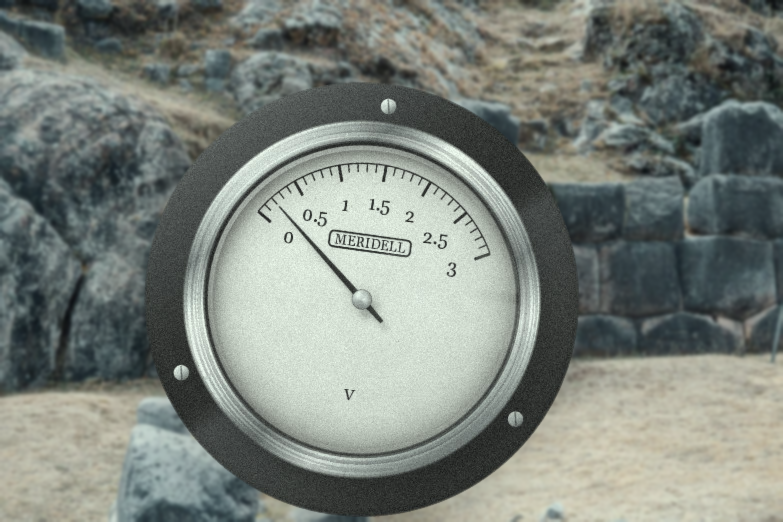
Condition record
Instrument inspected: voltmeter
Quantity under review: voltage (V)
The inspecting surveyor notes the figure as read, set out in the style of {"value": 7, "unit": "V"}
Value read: {"value": 0.2, "unit": "V"}
